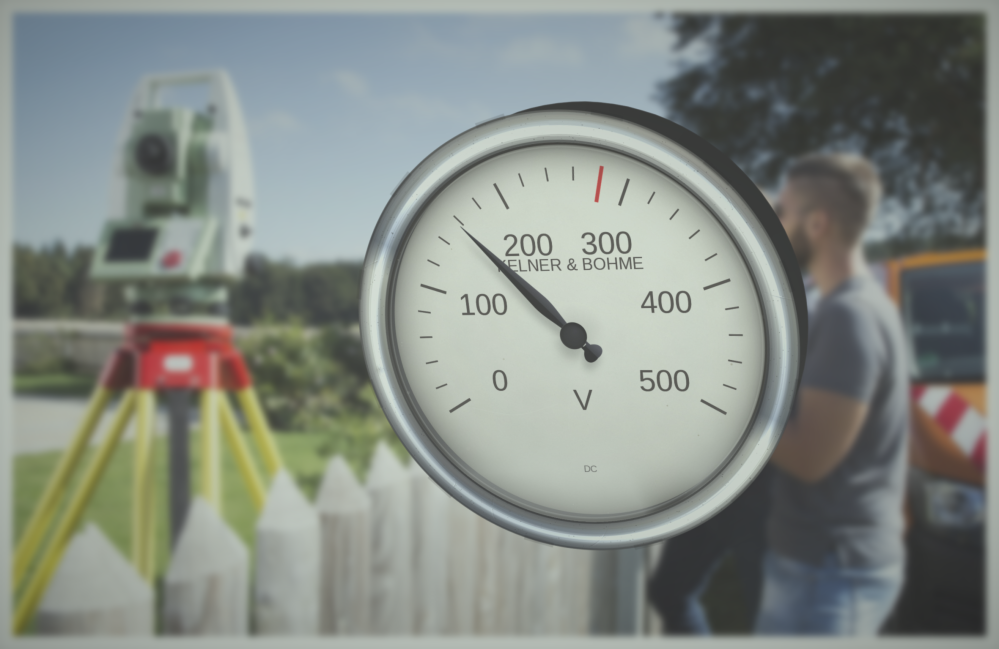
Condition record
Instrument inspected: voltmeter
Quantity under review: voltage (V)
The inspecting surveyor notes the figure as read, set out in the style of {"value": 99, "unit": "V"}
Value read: {"value": 160, "unit": "V"}
